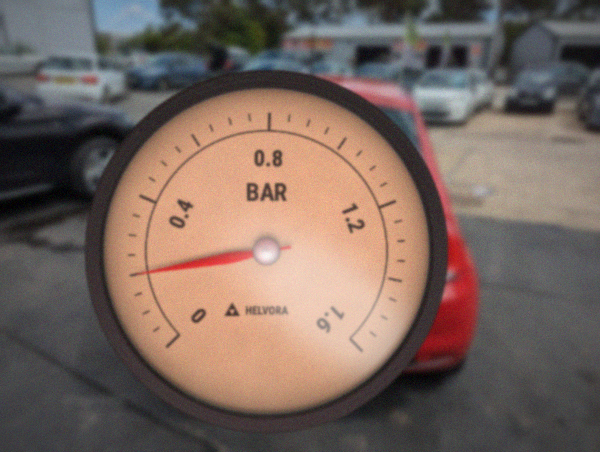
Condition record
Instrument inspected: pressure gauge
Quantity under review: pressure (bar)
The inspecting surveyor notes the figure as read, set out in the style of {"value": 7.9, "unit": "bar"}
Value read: {"value": 0.2, "unit": "bar"}
